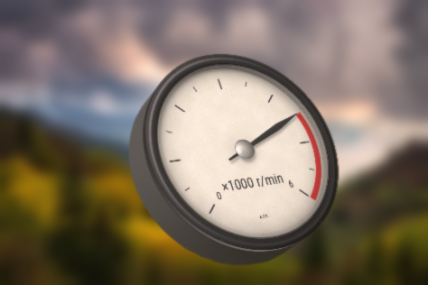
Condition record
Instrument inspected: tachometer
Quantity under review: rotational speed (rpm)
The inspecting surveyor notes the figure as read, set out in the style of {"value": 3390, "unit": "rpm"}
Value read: {"value": 4500, "unit": "rpm"}
